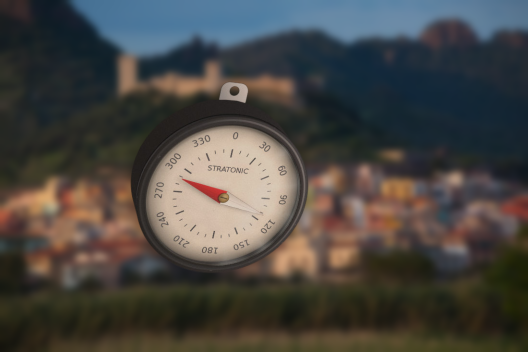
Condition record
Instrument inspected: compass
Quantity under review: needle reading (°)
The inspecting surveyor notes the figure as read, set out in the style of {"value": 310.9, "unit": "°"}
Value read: {"value": 290, "unit": "°"}
